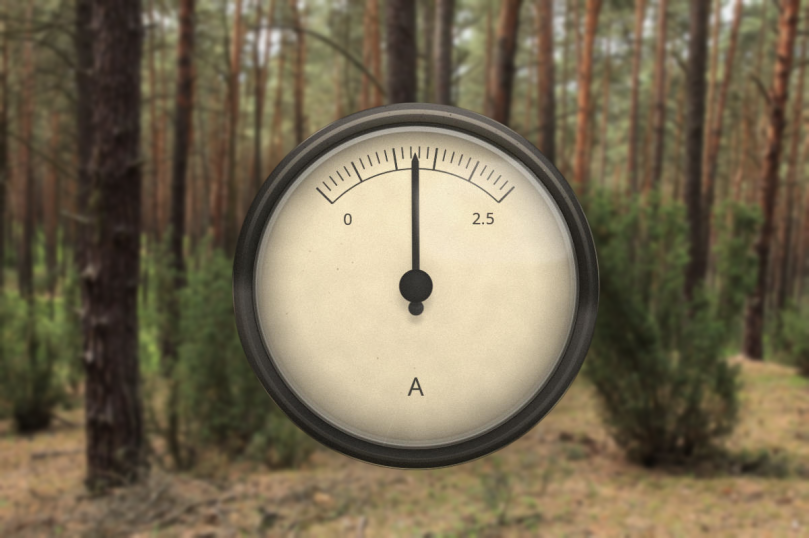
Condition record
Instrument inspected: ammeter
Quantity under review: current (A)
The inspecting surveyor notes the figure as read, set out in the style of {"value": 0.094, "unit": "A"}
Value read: {"value": 1.25, "unit": "A"}
